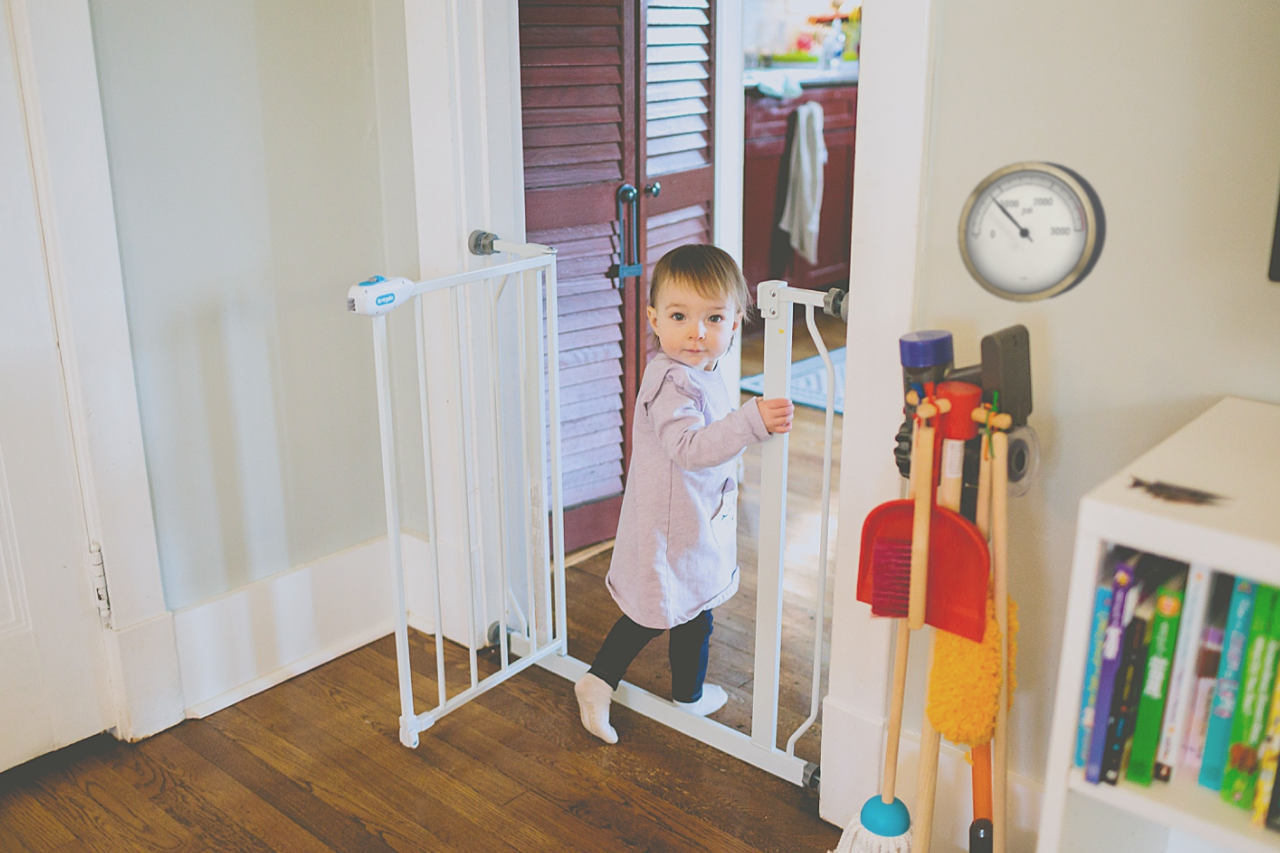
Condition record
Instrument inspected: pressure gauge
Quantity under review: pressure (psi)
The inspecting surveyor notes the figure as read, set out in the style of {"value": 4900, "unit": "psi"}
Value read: {"value": 800, "unit": "psi"}
